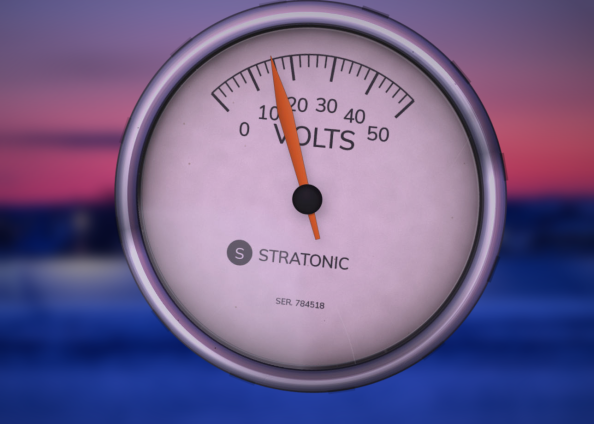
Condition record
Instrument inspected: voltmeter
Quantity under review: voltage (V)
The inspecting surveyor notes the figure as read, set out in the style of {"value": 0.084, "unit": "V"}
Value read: {"value": 16, "unit": "V"}
